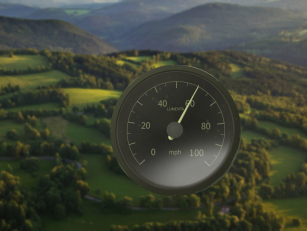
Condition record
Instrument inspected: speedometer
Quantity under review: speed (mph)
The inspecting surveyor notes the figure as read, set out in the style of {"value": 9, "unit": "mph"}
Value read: {"value": 60, "unit": "mph"}
